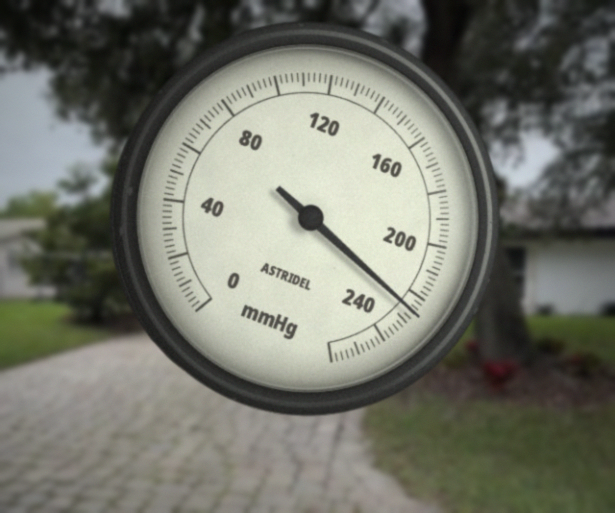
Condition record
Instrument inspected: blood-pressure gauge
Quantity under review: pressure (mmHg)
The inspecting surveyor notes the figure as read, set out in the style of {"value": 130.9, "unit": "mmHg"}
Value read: {"value": 226, "unit": "mmHg"}
